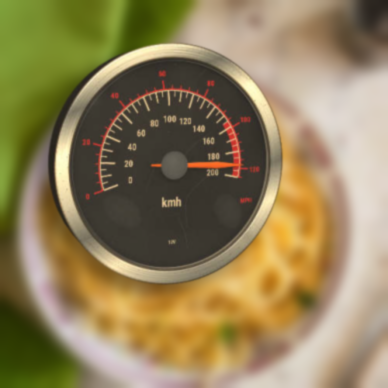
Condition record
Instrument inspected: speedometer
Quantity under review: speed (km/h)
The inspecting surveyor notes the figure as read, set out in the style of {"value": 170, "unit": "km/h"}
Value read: {"value": 190, "unit": "km/h"}
